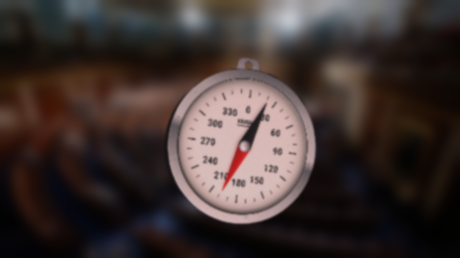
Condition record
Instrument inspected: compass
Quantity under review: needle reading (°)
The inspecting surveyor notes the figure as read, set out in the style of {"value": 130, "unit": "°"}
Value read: {"value": 200, "unit": "°"}
